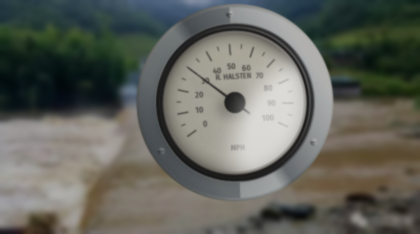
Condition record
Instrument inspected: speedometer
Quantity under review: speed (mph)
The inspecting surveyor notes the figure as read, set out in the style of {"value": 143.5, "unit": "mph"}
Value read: {"value": 30, "unit": "mph"}
